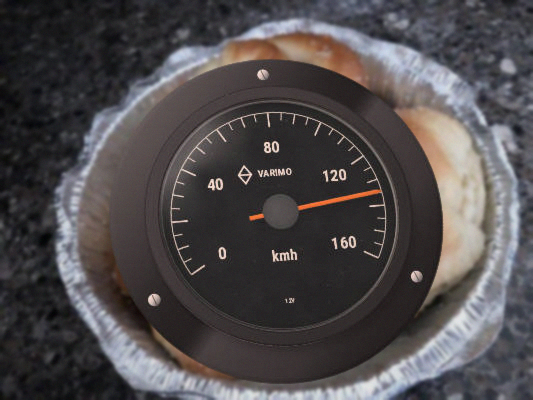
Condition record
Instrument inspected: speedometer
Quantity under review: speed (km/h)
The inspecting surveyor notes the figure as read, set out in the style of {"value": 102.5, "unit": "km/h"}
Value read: {"value": 135, "unit": "km/h"}
